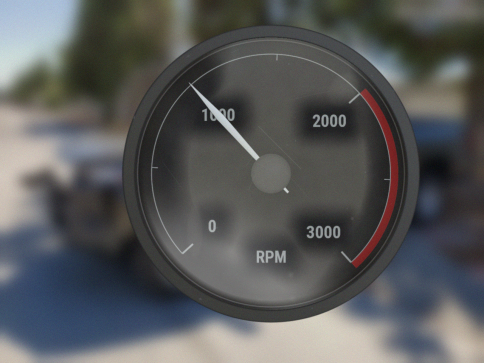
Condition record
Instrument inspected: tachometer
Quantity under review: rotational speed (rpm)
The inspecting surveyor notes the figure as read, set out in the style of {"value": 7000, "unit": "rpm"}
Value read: {"value": 1000, "unit": "rpm"}
